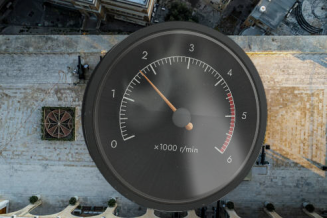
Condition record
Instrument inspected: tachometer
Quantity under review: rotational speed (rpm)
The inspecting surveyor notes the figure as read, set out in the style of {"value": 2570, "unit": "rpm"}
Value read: {"value": 1700, "unit": "rpm"}
